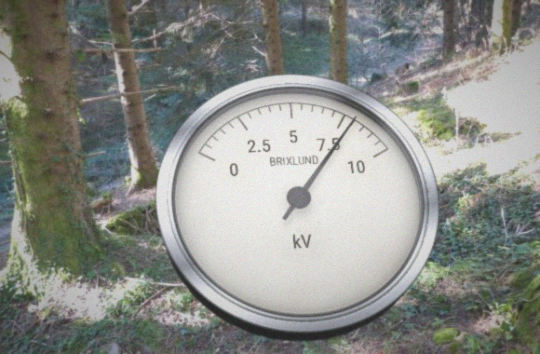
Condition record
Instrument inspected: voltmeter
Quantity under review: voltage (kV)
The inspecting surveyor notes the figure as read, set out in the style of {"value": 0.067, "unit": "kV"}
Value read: {"value": 8, "unit": "kV"}
